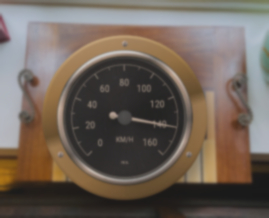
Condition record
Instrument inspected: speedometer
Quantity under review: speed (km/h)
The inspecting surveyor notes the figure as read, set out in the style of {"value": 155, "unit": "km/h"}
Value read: {"value": 140, "unit": "km/h"}
